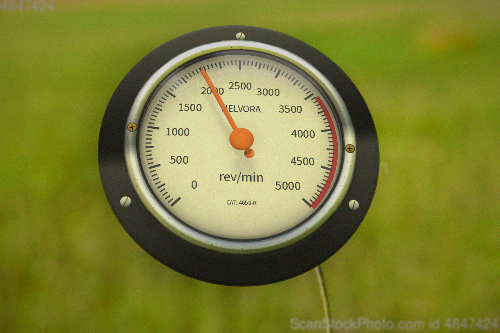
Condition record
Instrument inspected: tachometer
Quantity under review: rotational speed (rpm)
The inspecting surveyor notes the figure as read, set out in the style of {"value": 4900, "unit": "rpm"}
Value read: {"value": 2000, "unit": "rpm"}
